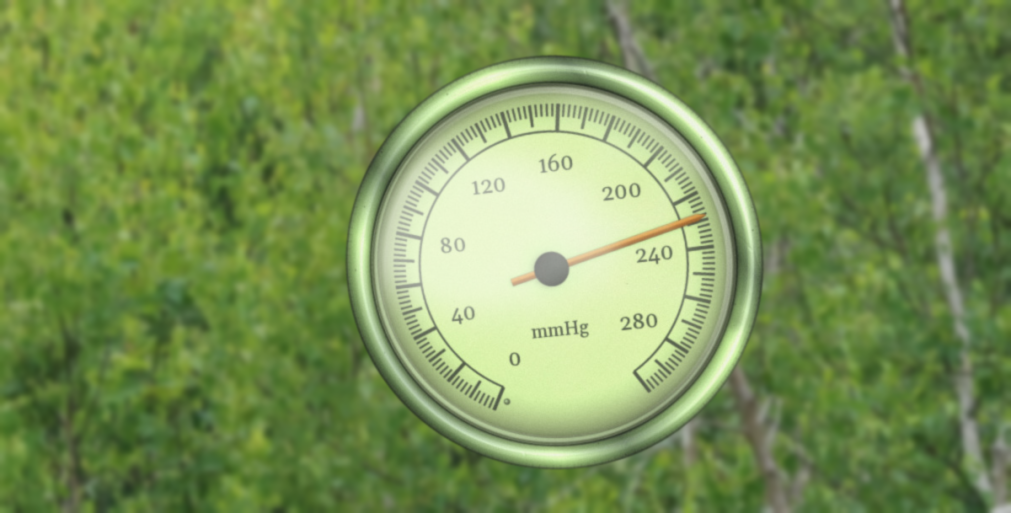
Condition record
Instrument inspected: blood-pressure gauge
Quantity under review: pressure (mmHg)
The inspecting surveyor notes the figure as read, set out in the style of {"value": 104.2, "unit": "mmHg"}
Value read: {"value": 228, "unit": "mmHg"}
